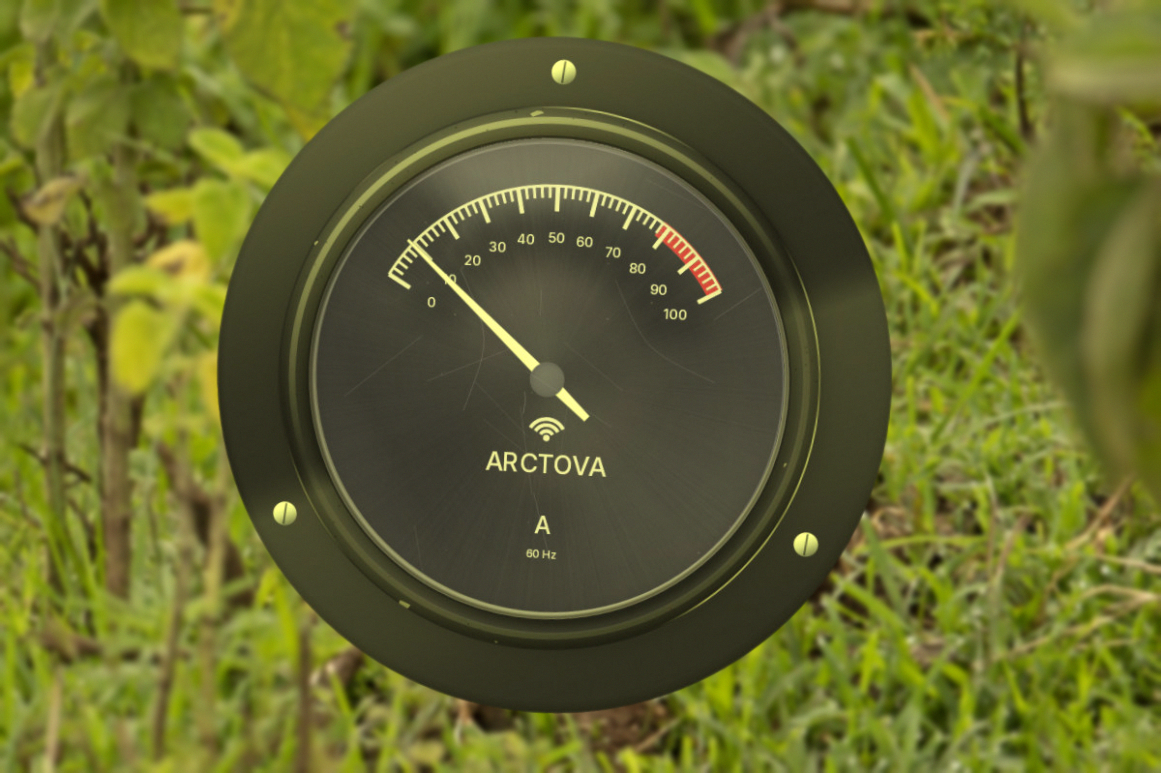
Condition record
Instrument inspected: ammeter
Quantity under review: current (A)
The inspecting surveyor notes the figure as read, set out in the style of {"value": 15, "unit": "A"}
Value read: {"value": 10, "unit": "A"}
